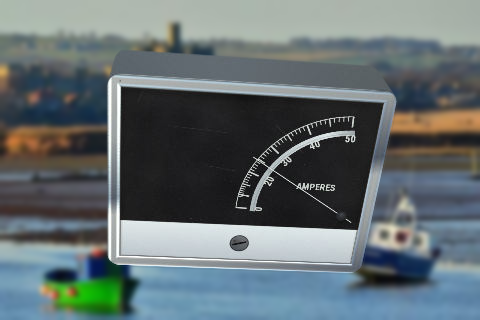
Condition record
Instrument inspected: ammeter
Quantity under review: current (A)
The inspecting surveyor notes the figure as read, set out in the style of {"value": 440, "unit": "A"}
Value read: {"value": 25, "unit": "A"}
